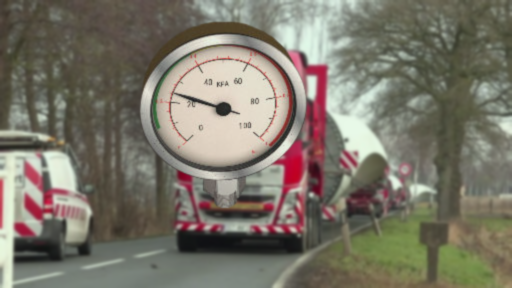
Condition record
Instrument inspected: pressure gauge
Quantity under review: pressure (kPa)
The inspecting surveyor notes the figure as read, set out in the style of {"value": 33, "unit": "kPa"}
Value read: {"value": 25, "unit": "kPa"}
